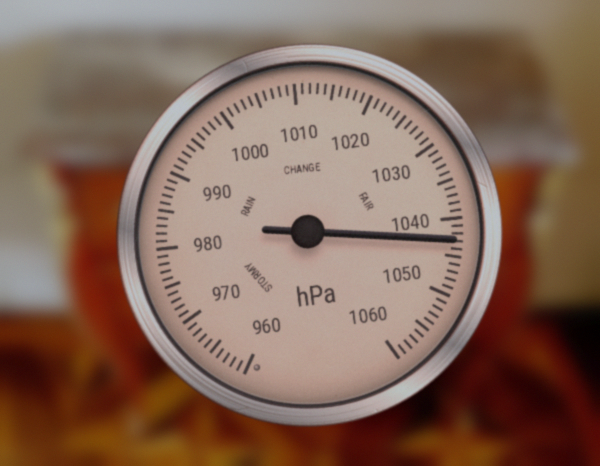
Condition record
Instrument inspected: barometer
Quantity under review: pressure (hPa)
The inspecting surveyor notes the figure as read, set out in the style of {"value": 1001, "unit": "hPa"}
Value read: {"value": 1043, "unit": "hPa"}
